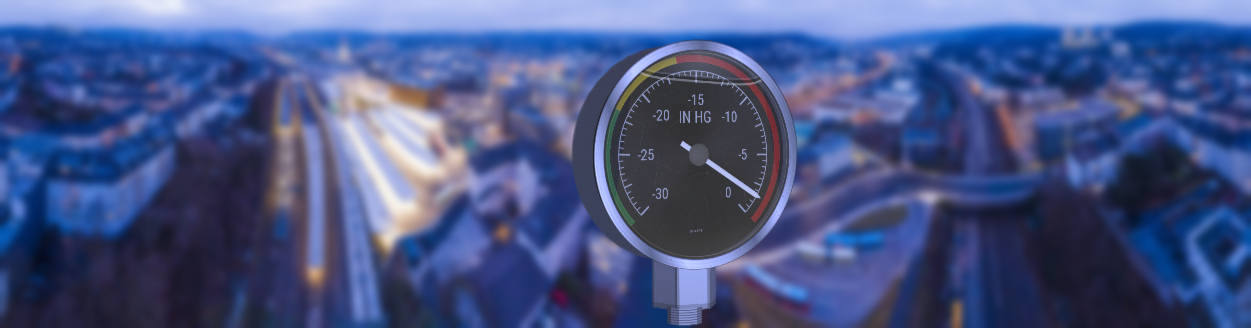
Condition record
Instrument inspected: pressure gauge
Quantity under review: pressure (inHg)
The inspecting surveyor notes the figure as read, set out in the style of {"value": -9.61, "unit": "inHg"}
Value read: {"value": -1.5, "unit": "inHg"}
